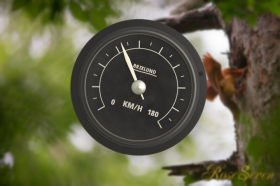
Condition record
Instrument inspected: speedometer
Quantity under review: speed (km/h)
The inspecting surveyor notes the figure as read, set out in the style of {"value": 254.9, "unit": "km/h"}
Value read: {"value": 65, "unit": "km/h"}
